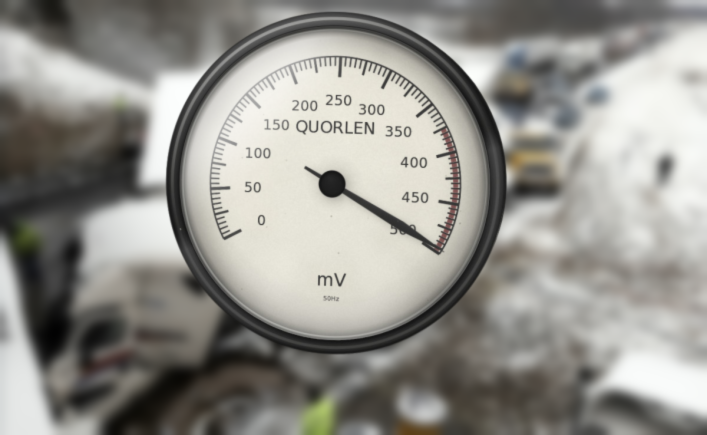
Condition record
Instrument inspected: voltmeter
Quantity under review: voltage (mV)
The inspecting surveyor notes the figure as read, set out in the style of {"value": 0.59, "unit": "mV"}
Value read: {"value": 495, "unit": "mV"}
